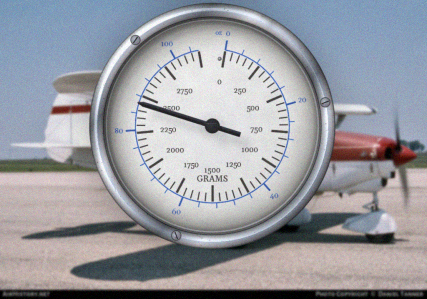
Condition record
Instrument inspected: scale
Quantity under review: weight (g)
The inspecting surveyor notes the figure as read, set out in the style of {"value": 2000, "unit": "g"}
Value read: {"value": 2450, "unit": "g"}
